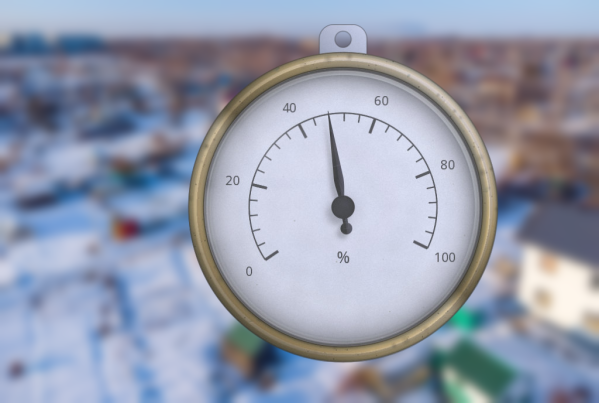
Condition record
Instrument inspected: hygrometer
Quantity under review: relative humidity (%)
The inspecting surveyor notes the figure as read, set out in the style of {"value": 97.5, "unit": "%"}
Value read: {"value": 48, "unit": "%"}
